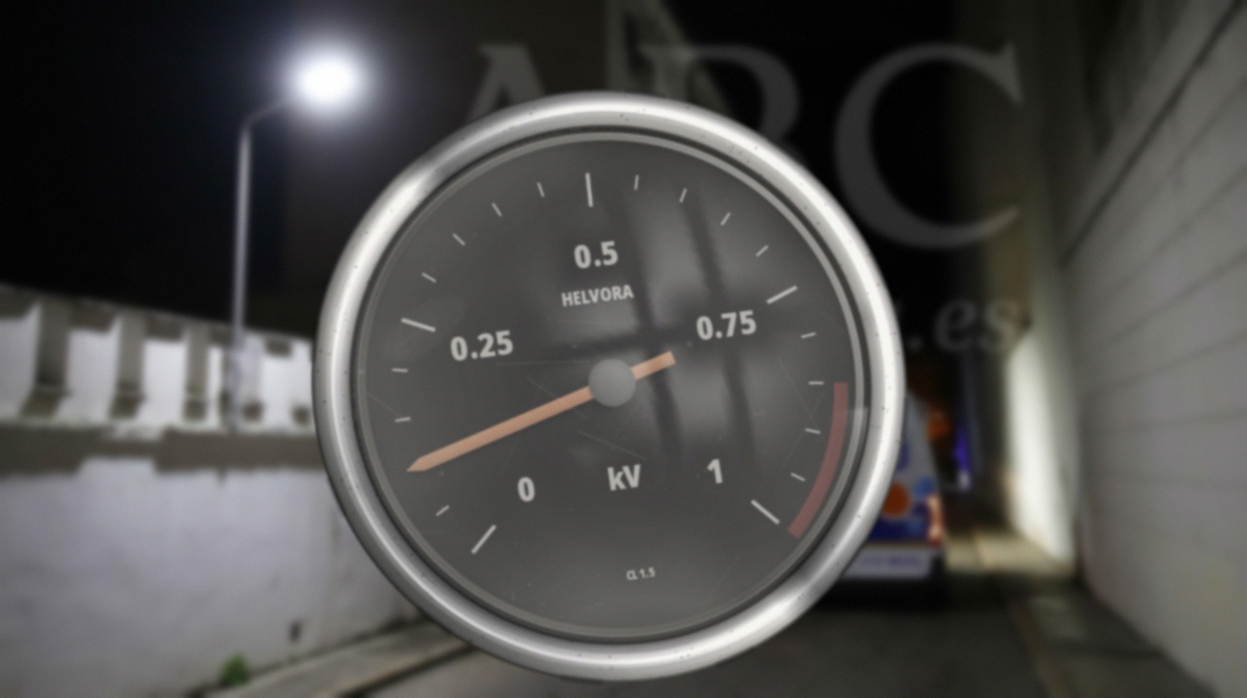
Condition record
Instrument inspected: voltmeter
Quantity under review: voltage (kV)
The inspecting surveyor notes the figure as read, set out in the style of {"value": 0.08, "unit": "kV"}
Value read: {"value": 0.1, "unit": "kV"}
